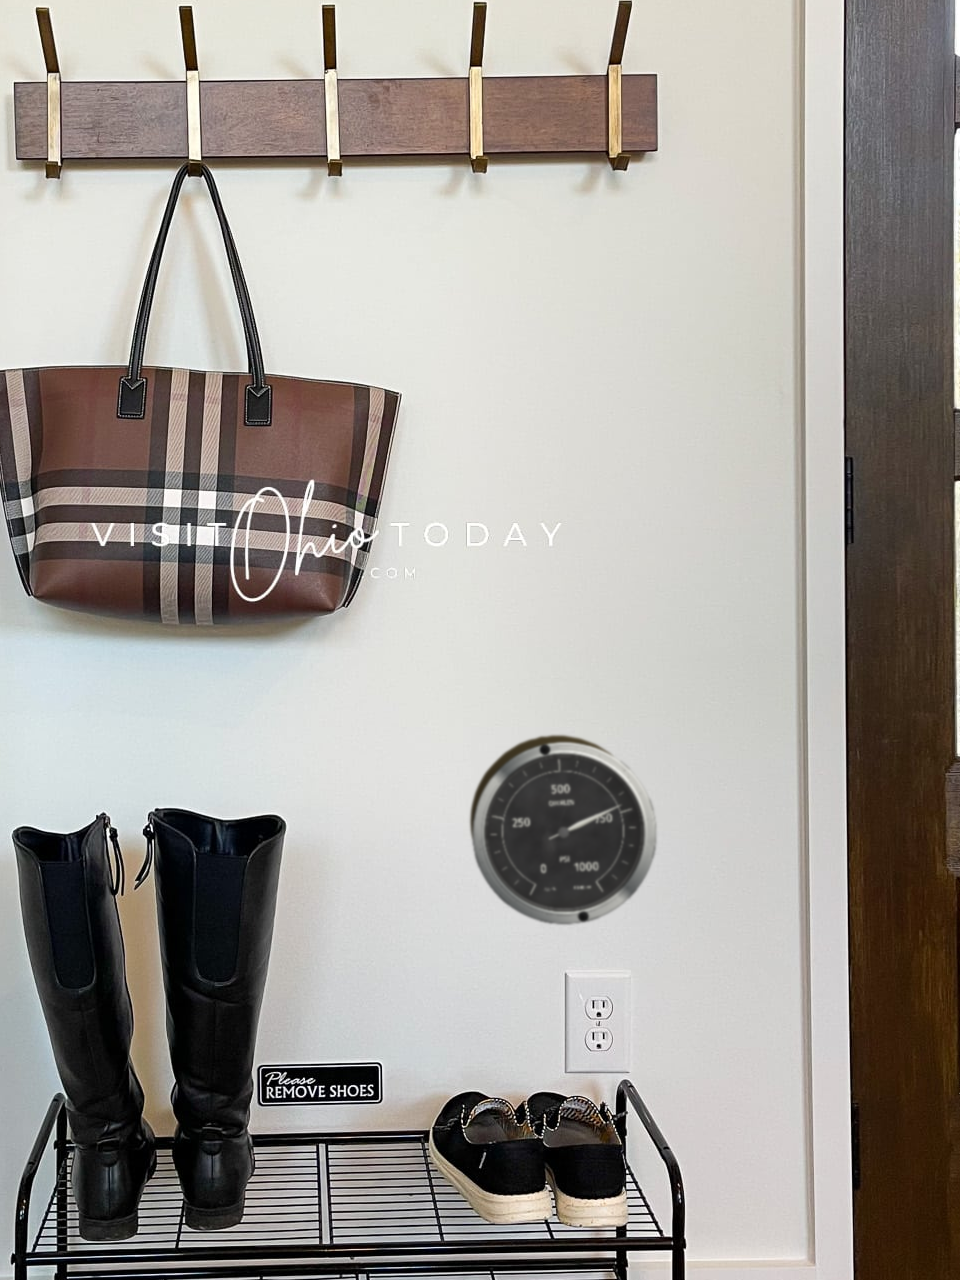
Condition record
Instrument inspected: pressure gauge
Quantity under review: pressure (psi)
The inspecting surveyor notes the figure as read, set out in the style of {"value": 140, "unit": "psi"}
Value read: {"value": 725, "unit": "psi"}
